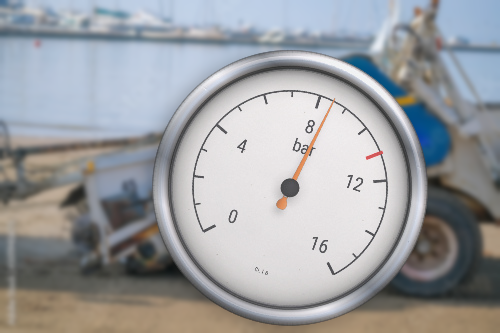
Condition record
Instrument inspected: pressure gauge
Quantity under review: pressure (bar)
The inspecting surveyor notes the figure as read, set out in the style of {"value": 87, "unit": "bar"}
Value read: {"value": 8.5, "unit": "bar"}
